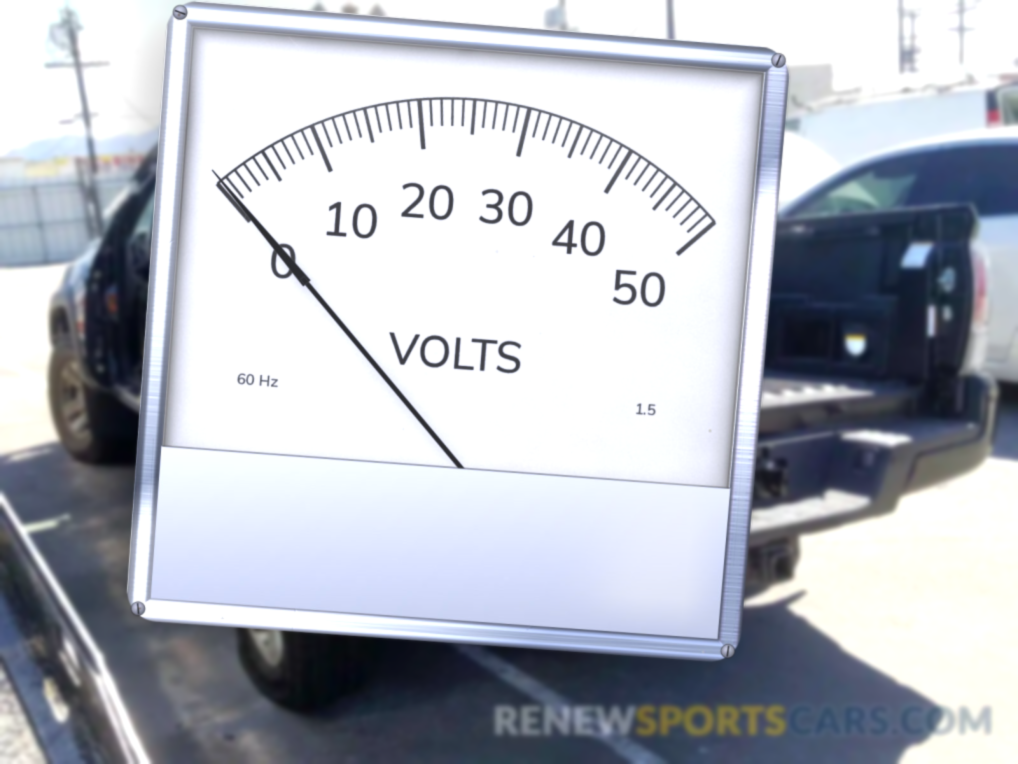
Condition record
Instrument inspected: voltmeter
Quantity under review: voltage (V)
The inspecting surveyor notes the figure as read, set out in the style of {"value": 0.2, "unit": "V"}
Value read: {"value": 0.5, "unit": "V"}
